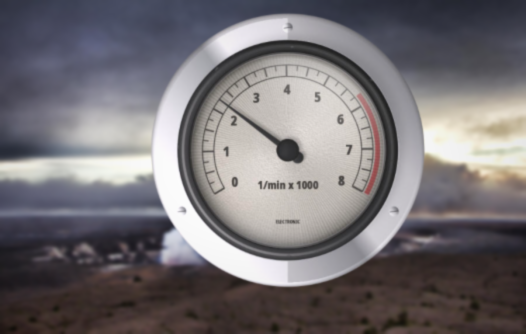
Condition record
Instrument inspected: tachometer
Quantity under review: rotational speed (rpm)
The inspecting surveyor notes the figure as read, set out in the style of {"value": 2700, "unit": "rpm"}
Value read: {"value": 2250, "unit": "rpm"}
